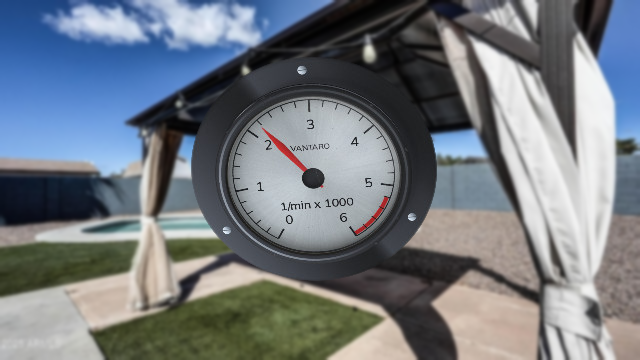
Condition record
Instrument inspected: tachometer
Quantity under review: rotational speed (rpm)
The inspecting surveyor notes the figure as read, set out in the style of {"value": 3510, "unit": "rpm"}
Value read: {"value": 2200, "unit": "rpm"}
